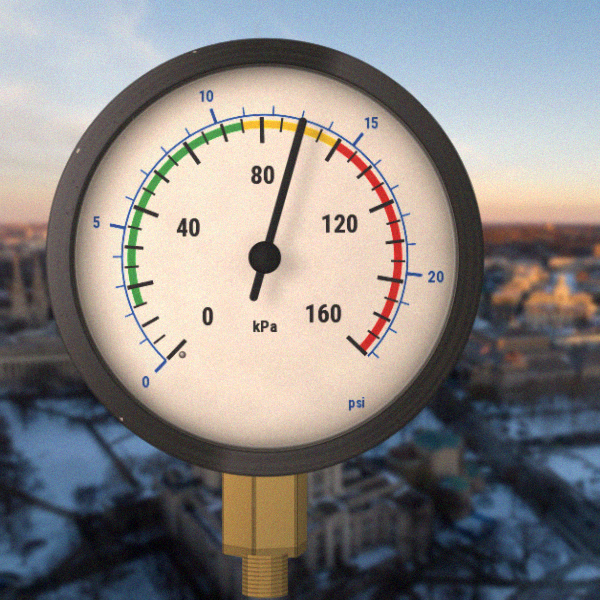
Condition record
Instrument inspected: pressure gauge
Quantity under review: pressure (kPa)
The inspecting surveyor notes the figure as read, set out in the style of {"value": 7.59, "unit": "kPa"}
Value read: {"value": 90, "unit": "kPa"}
